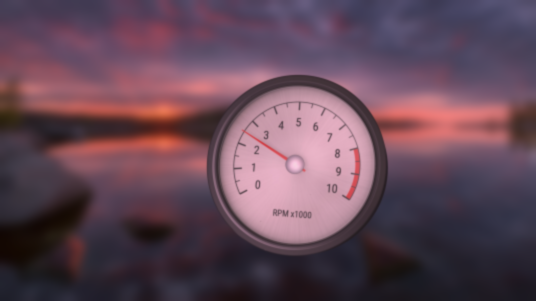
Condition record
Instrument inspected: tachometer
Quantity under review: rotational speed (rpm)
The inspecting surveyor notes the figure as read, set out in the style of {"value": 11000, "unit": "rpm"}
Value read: {"value": 2500, "unit": "rpm"}
